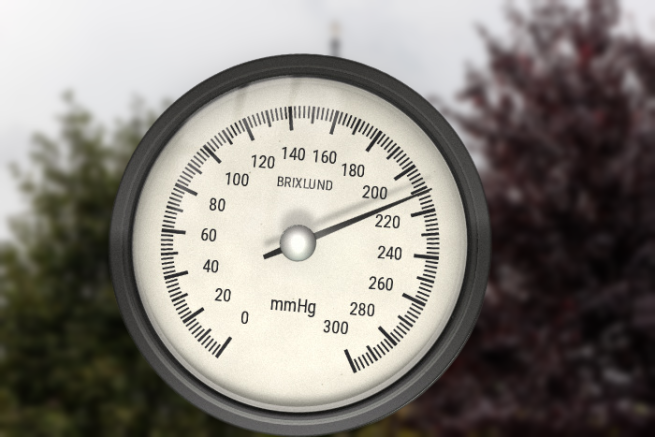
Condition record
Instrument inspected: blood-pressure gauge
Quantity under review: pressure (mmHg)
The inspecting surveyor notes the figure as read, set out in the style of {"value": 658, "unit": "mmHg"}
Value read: {"value": 212, "unit": "mmHg"}
